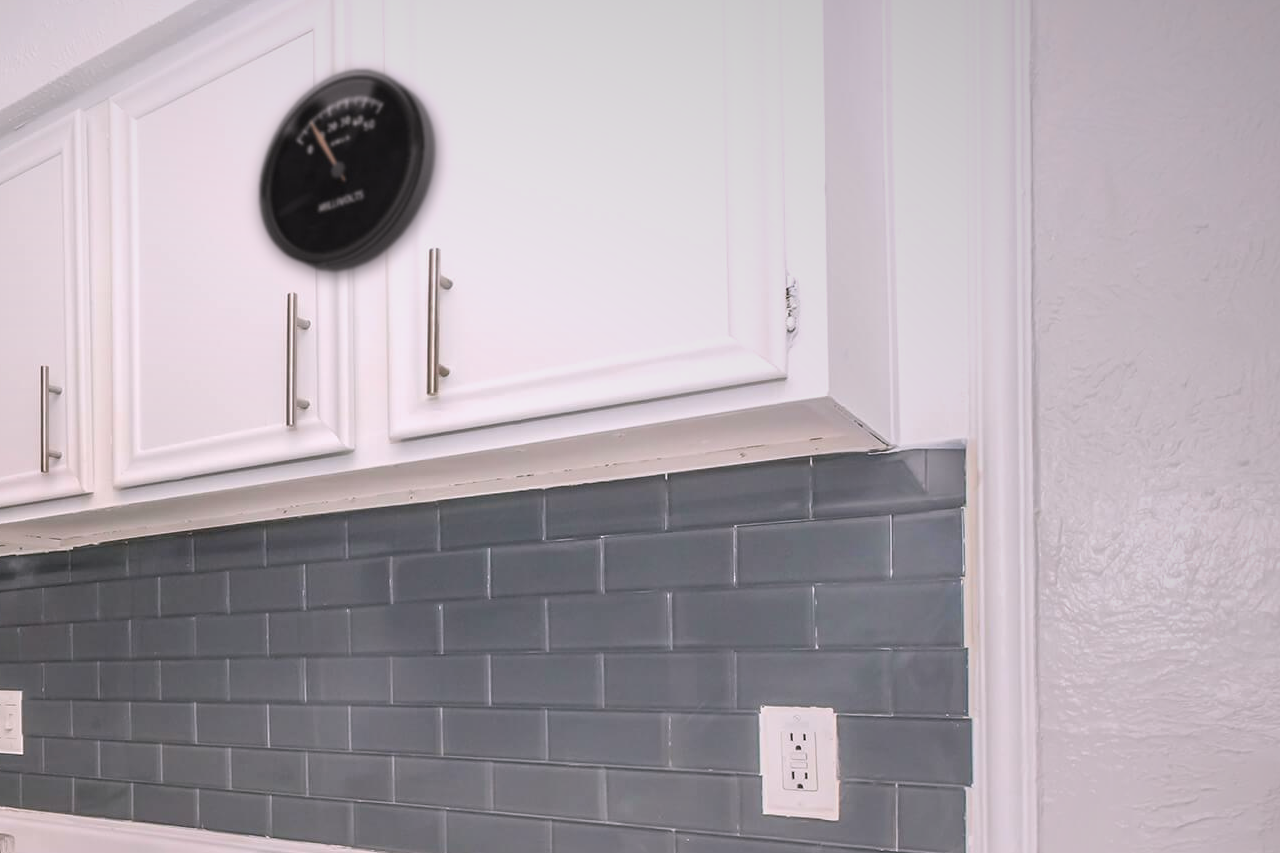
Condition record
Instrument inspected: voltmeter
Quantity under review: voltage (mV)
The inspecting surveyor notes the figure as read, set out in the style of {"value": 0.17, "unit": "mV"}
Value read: {"value": 10, "unit": "mV"}
